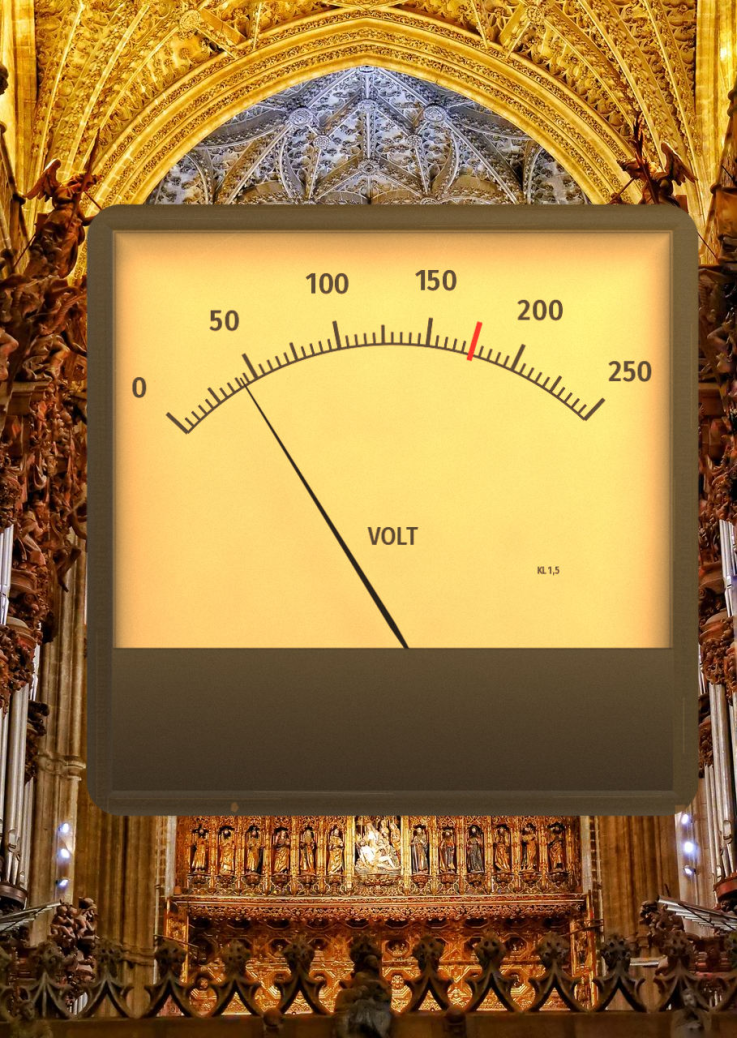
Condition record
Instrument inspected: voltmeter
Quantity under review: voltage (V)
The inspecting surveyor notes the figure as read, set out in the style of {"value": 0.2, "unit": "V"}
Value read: {"value": 42.5, "unit": "V"}
